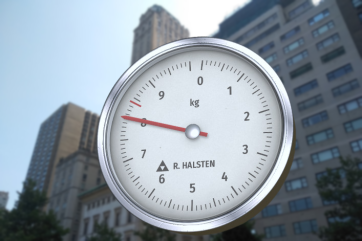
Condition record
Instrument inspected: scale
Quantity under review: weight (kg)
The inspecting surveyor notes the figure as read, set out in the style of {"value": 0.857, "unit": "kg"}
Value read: {"value": 8, "unit": "kg"}
